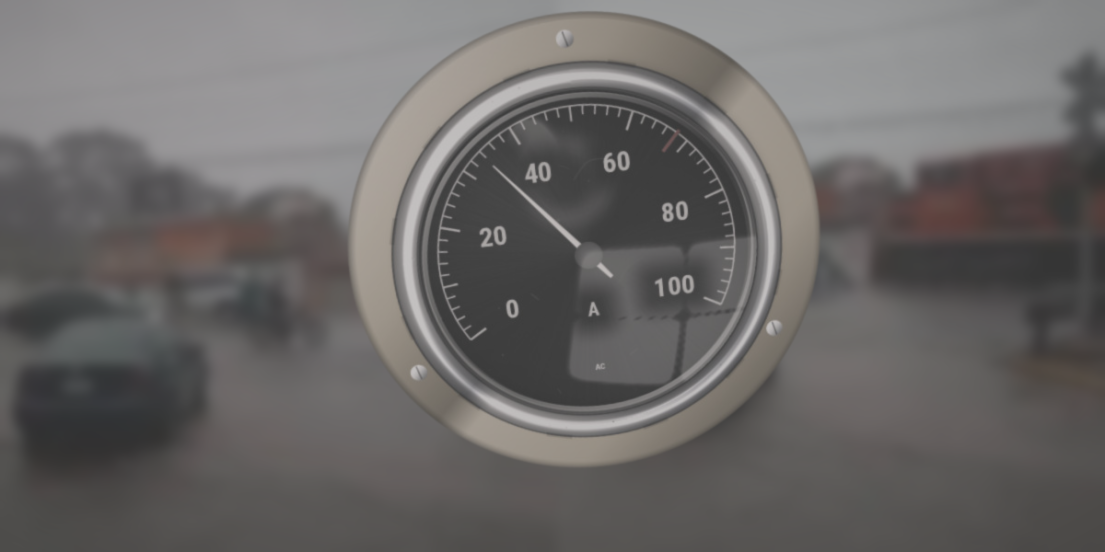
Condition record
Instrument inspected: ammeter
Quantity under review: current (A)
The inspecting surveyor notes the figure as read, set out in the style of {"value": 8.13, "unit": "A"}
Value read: {"value": 34, "unit": "A"}
